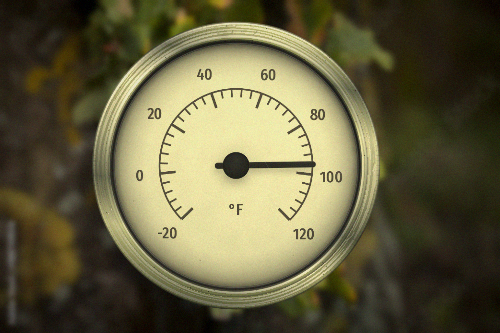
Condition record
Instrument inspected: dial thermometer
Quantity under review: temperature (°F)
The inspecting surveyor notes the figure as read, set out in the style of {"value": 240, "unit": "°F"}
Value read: {"value": 96, "unit": "°F"}
